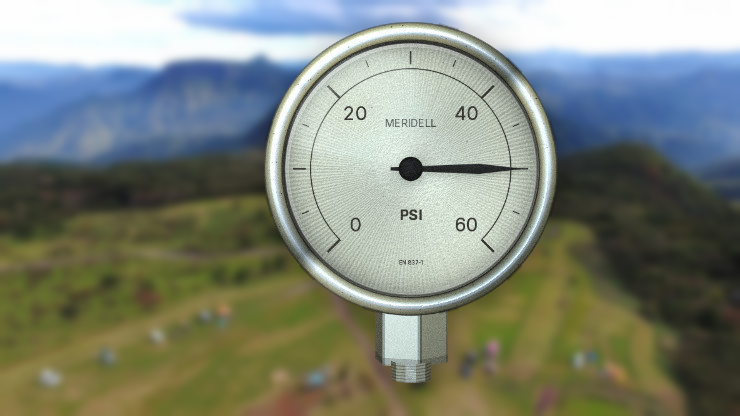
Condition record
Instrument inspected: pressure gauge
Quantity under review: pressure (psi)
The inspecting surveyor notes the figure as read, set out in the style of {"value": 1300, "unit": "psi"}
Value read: {"value": 50, "unit": "psi"}
